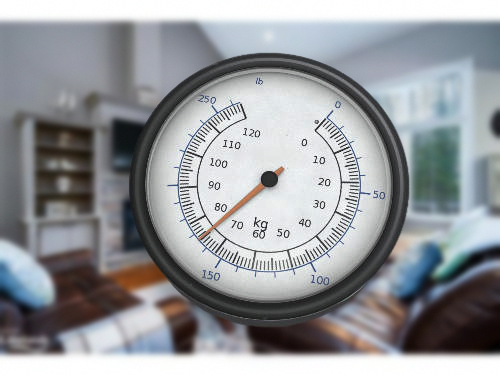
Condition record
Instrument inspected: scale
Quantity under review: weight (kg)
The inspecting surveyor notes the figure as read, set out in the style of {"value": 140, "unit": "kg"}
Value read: {"value": 75, "unit": "kg"}
